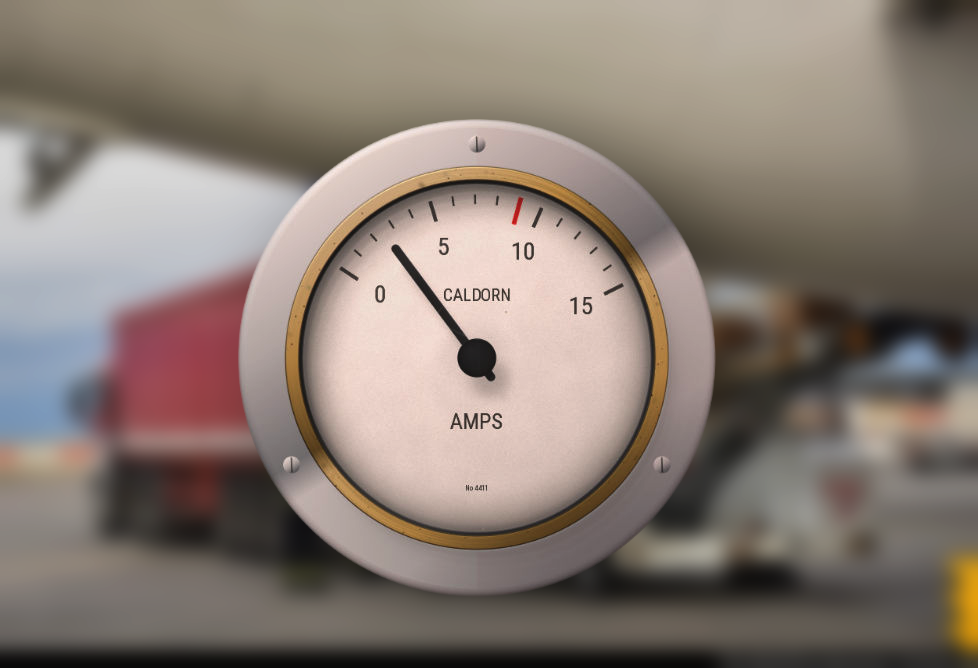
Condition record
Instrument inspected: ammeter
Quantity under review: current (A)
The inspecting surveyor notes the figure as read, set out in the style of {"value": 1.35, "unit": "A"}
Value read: {"value": 2.5, "unit": "A"}
